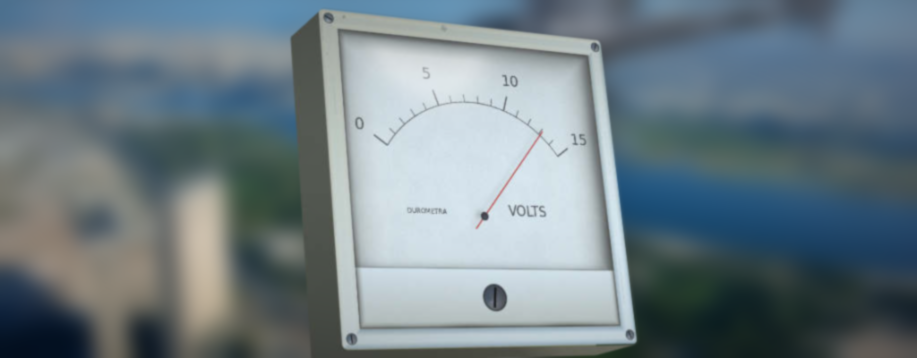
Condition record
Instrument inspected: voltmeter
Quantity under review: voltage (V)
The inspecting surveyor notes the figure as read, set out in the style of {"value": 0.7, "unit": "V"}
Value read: {"value": 13, "unit": "V"}
